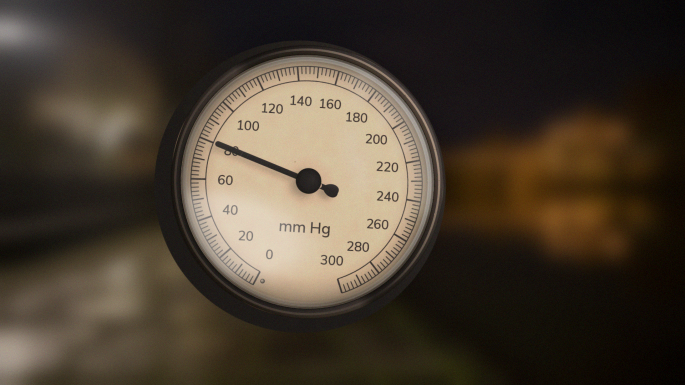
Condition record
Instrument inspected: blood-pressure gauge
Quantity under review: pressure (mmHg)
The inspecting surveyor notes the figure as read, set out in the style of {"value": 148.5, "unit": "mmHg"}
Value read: {"value": 80, "unit": "mmHg"}
